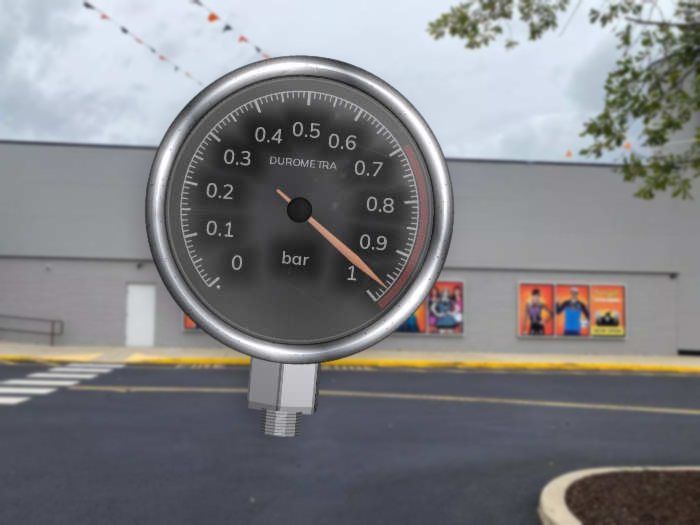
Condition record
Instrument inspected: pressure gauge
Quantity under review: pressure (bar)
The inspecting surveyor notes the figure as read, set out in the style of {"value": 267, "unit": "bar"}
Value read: {"value": 0.97, "unit": "bar"}
